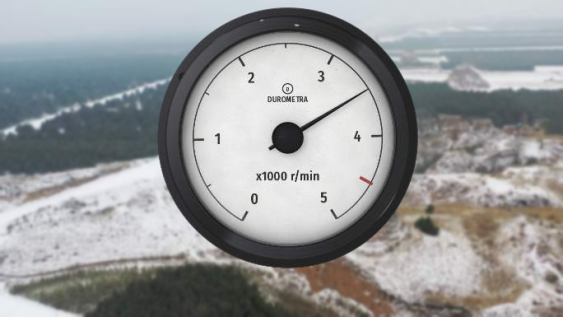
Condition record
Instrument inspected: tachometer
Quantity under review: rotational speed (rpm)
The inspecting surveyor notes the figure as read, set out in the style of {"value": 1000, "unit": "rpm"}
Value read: {"value": 3500, "unit": "rpm"}
